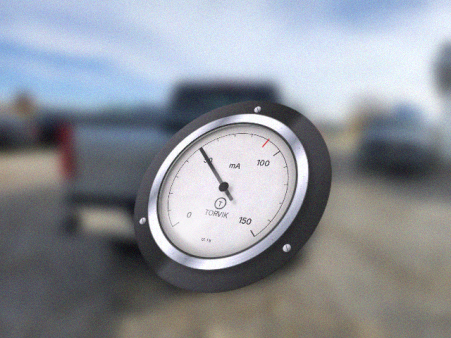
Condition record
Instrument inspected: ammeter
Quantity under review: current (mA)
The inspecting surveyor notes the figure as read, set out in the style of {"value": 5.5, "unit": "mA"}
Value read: {"value": 50, "unit": "mA"}
